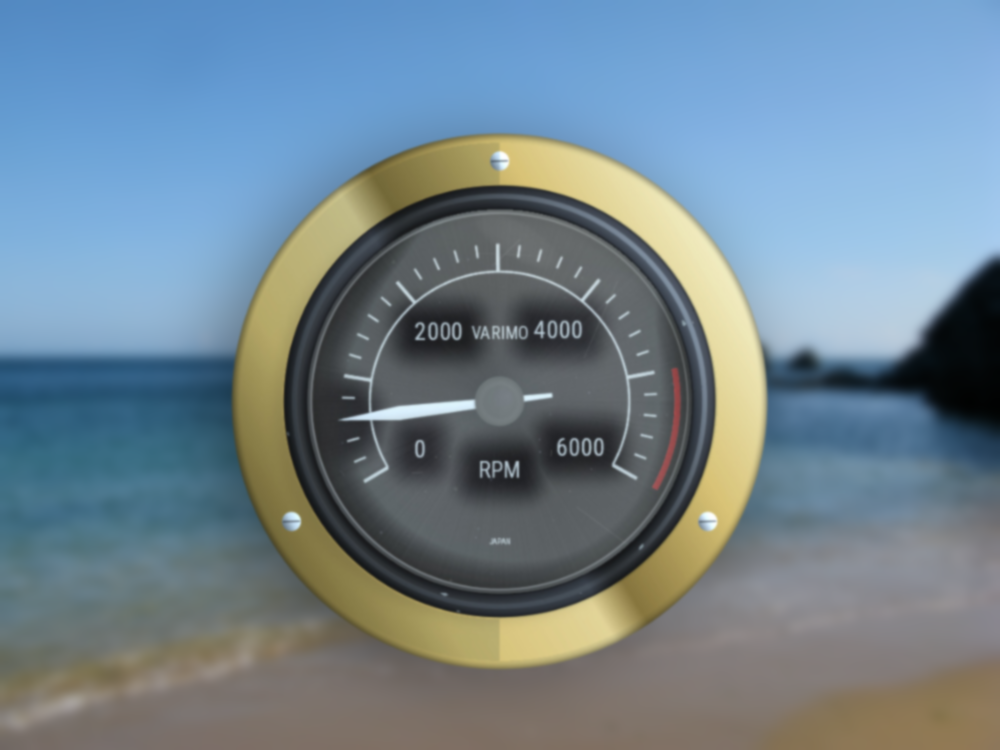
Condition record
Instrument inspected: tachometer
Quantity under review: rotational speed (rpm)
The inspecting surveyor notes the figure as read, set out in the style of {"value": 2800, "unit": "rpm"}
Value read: {"value": 600, "unit": "rpm"}
